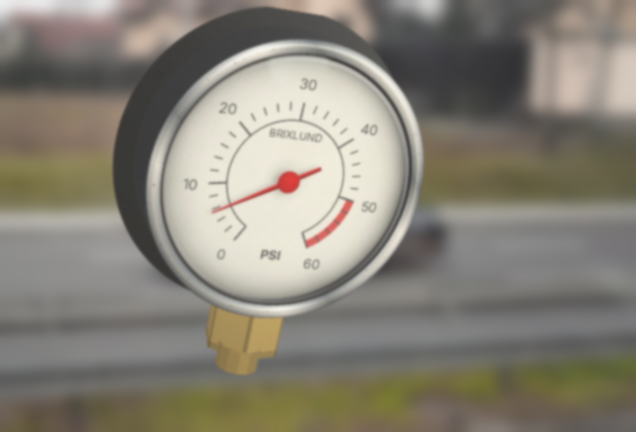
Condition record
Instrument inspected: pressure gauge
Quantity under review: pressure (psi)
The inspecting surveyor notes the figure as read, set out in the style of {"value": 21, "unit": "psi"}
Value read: {"value": 6, "unit": "psi"}
